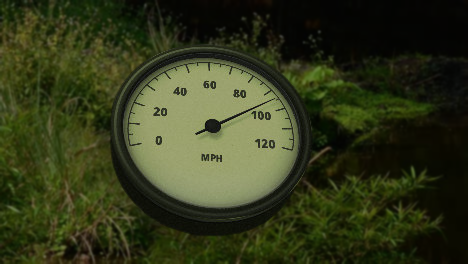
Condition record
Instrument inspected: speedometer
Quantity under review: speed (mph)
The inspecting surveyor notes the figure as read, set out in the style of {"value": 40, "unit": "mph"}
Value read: {"value": 95, "unit": "mph"}
